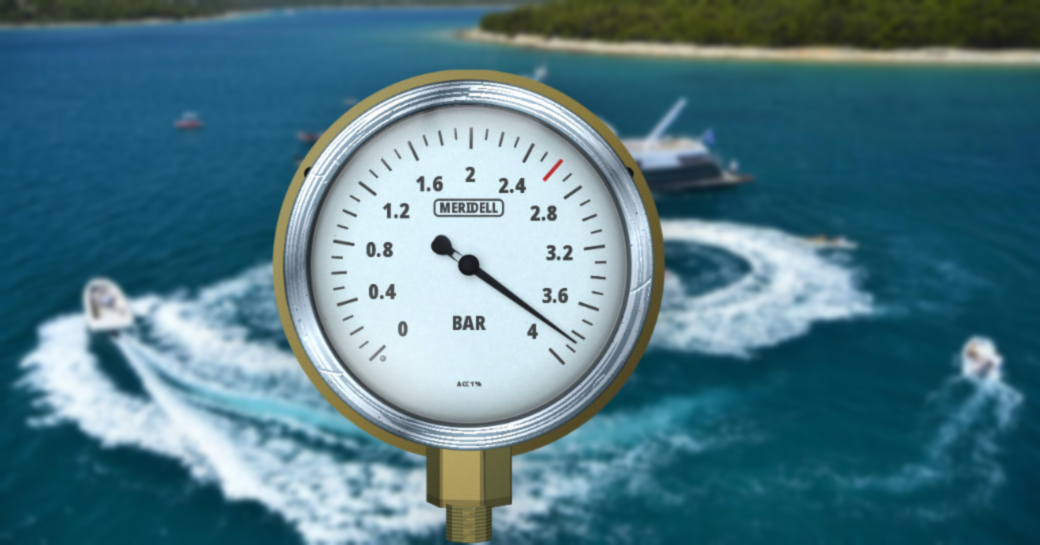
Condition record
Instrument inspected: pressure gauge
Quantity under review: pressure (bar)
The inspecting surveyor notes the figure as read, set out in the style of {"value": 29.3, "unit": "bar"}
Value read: {"value": 3.85, "unit": "bar"}
